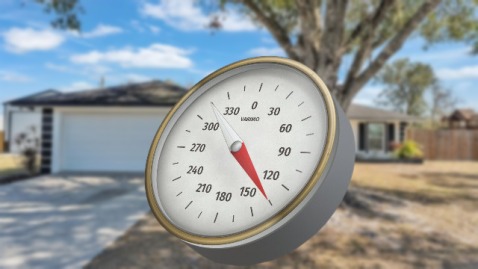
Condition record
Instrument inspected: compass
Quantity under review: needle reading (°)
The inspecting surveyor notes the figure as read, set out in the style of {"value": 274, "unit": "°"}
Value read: {"value": 135, "unit": "°"}
